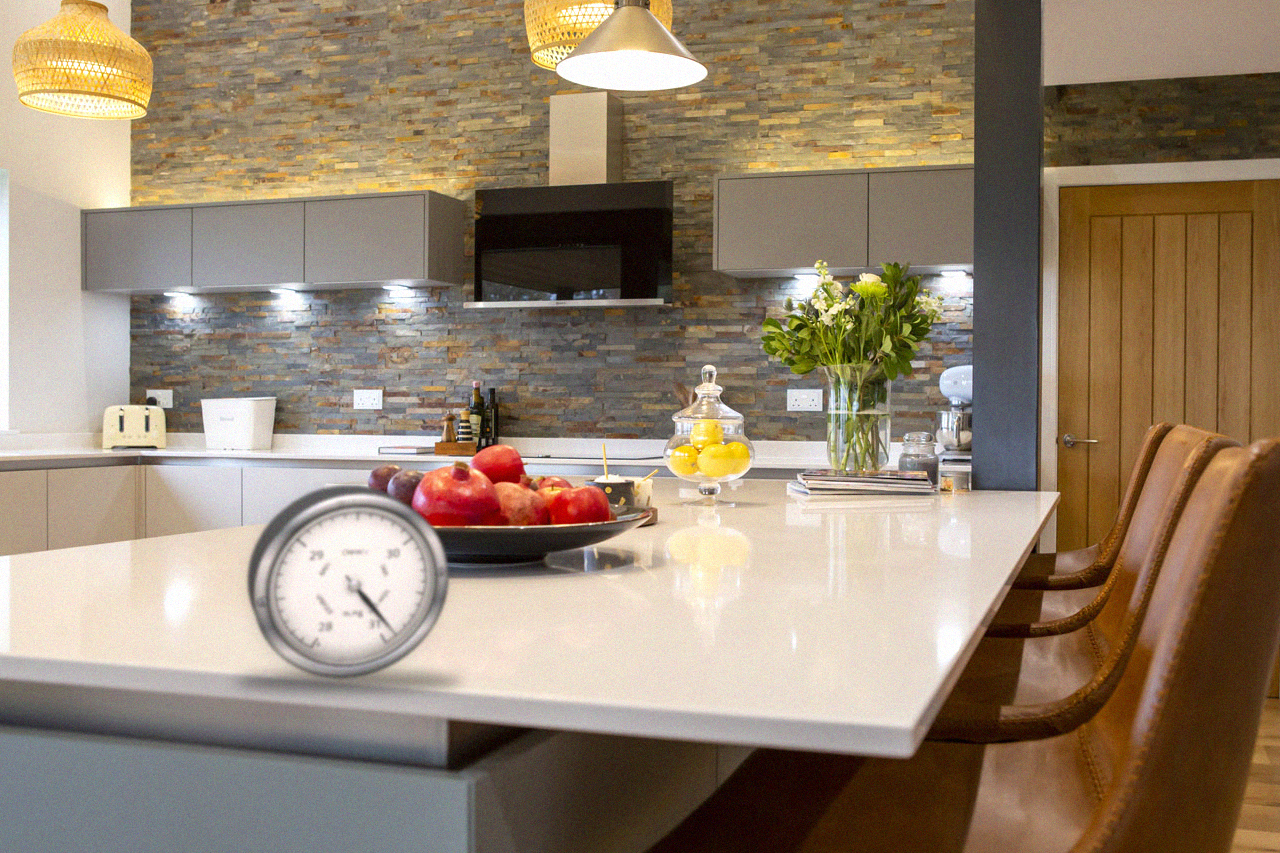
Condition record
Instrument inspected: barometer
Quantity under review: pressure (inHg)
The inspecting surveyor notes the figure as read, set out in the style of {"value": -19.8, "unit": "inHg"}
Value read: {"value": 30.9, "unit": "inHg"}
